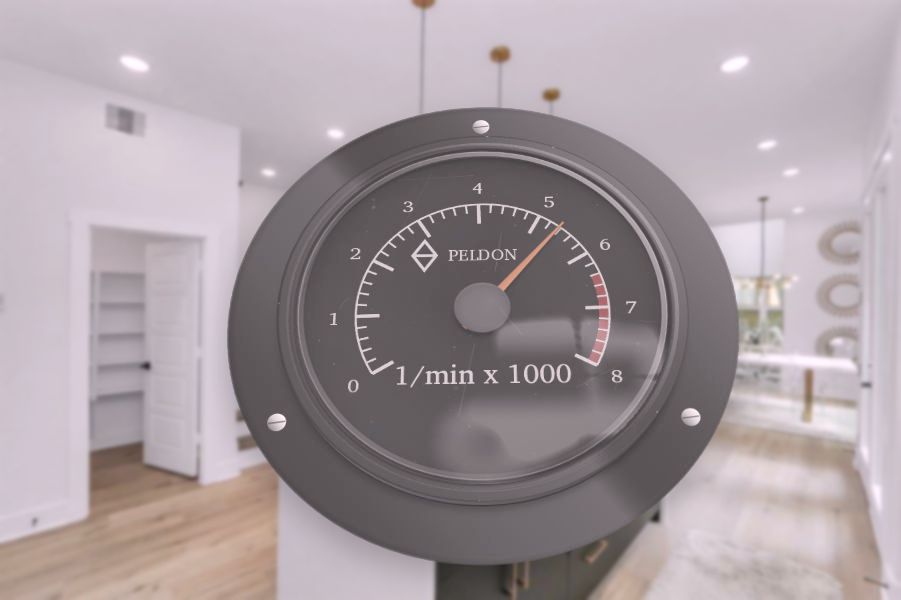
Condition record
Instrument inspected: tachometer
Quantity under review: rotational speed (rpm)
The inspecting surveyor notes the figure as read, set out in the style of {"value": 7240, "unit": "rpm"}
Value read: {"value": 5400, "unit": "rpm"}
